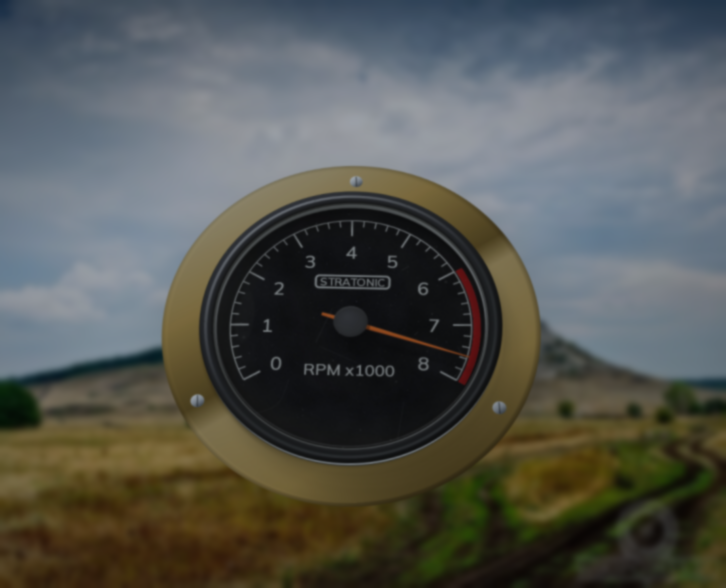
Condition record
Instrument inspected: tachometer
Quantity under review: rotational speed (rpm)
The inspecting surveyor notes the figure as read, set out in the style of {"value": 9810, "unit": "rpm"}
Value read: {"value": 7600, "unit": "rpm"}
